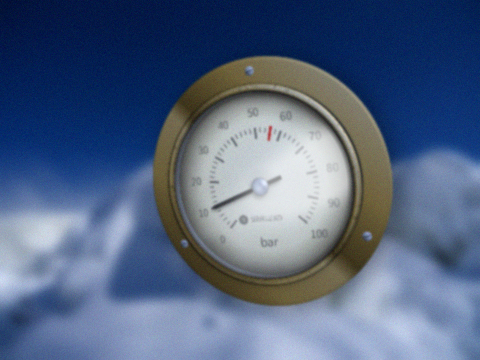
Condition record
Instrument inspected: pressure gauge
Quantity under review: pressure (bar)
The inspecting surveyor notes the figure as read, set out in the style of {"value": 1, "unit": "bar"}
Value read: {"value": 10, "unit": "bar"}
